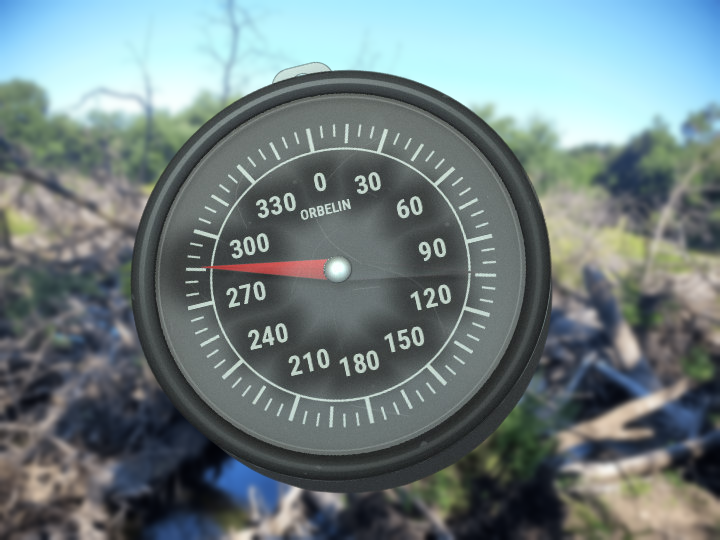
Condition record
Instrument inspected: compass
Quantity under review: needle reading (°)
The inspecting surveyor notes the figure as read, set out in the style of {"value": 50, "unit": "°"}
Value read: {"value": 285, "unit": "°"}
